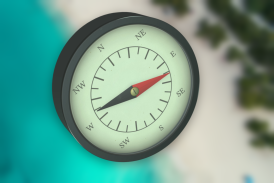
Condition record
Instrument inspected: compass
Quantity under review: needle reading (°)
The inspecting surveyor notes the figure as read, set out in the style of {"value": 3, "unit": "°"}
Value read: {"value": 105, "unit": "°"}
